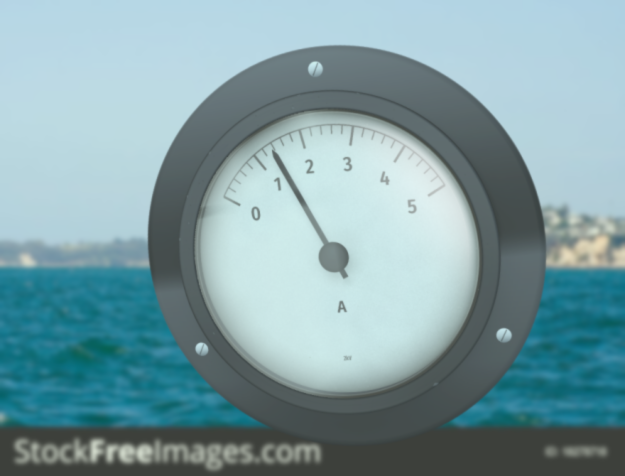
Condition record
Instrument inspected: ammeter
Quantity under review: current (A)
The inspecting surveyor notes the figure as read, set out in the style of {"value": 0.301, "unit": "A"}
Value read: {"value": 1.4, "unit": "A"}
